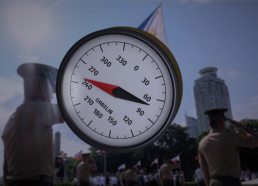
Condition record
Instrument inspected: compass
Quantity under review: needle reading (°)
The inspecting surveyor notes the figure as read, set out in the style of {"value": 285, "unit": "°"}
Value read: {"value": 250, "unit": "°"}
